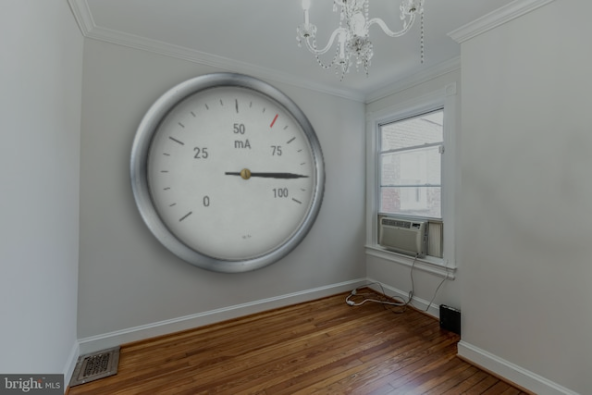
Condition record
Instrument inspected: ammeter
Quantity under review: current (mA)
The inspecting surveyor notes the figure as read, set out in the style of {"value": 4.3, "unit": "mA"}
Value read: {"value": 90, "unit": "mA"}
